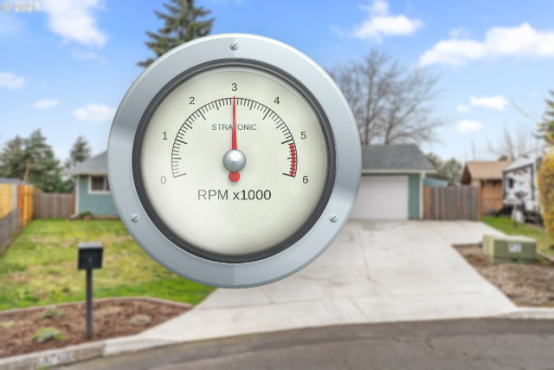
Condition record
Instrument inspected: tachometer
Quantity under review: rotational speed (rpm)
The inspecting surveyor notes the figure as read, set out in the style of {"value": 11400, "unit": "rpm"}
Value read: {"value": 3000, "unit": "rpm"}
